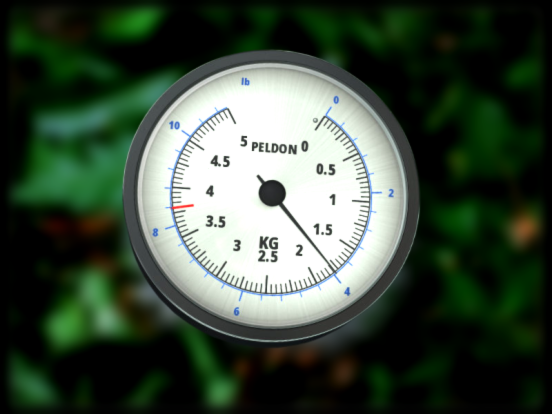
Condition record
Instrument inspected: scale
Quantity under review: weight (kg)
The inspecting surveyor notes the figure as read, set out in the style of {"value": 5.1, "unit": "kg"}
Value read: {"value": 1.8, "unit": "kg"}
